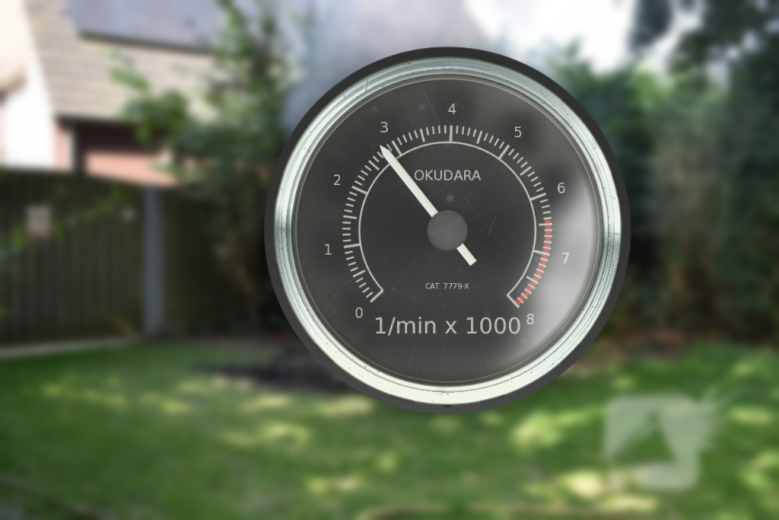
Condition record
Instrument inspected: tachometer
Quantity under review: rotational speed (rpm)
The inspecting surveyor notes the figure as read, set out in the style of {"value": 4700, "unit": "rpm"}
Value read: {"value": 2800, "unit": "rpm"}
